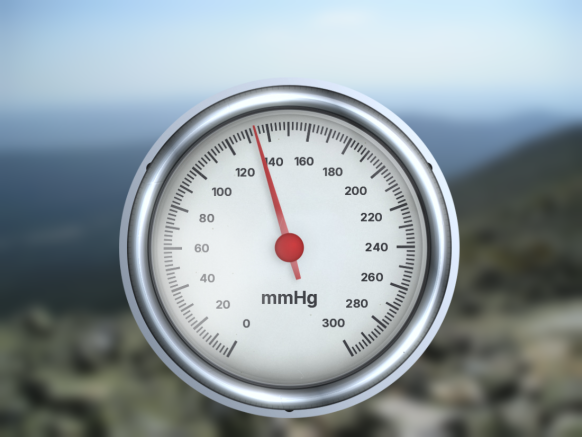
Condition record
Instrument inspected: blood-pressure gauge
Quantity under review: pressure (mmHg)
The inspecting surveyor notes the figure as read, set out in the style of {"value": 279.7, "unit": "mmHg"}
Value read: {"value": 134, "unit": "mmHg"}
